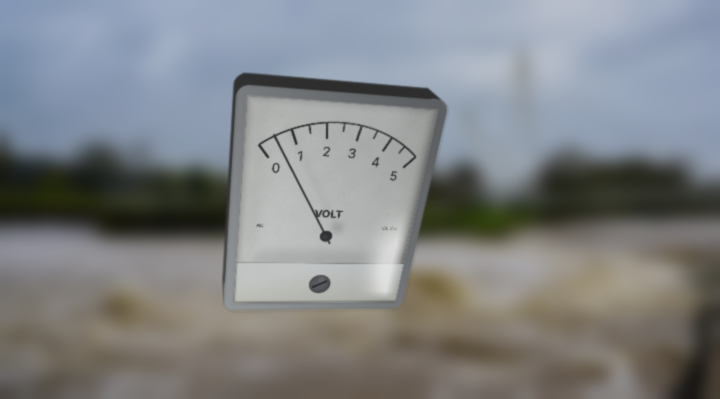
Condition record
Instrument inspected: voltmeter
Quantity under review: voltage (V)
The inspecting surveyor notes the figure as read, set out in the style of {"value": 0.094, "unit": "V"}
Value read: {"value": 0.5, "unit": "V"}
